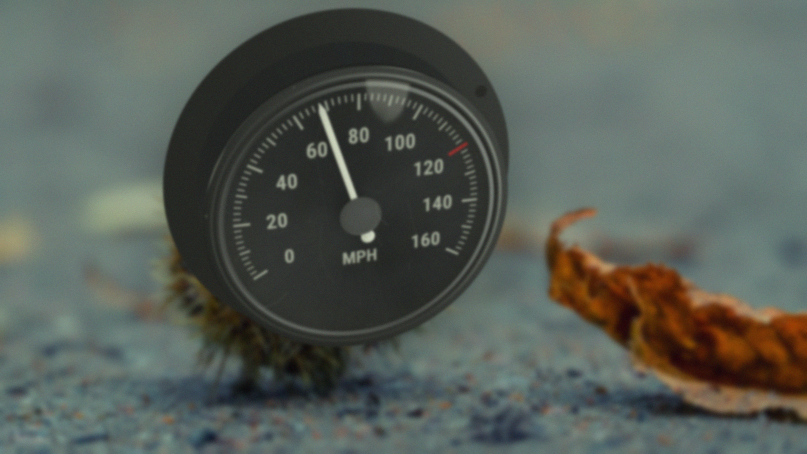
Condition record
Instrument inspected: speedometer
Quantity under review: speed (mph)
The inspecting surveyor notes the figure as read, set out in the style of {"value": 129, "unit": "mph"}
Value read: {"value": 68, "unit": "mph"}
